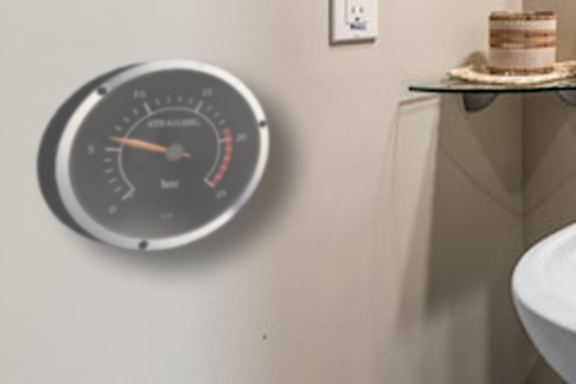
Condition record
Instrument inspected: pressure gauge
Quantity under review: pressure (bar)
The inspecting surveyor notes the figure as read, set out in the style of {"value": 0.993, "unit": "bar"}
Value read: {"value": 6, "unit": "bar"}
